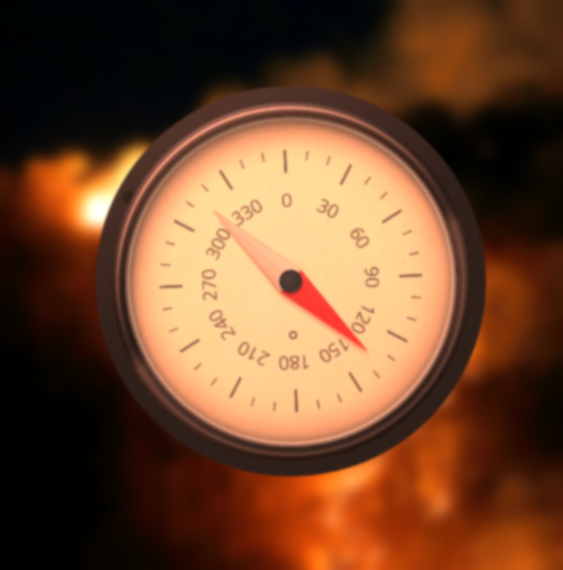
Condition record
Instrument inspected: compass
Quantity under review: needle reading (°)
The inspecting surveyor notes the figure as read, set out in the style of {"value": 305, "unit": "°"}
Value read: {"value": 135, "unit": "°"}
